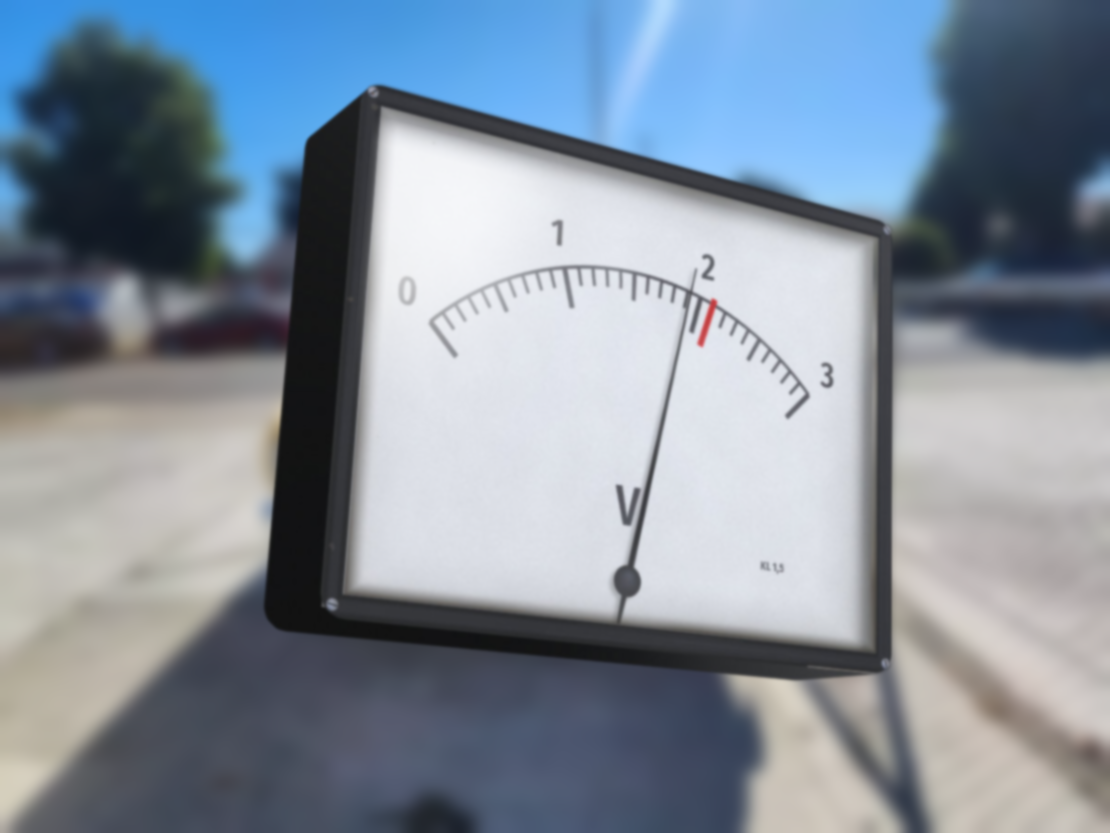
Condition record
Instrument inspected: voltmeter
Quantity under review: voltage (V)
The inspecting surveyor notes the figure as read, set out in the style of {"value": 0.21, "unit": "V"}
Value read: {"value": 1.9, "unit": "V"}
